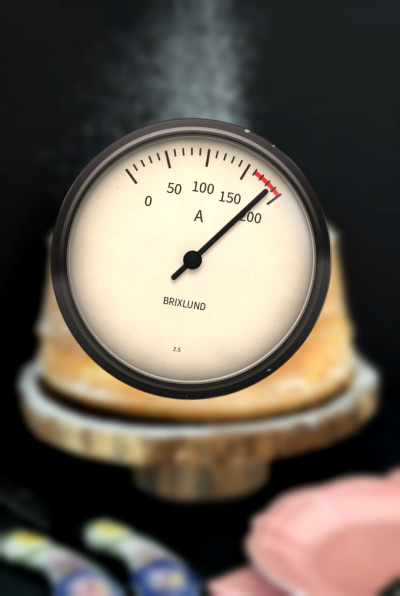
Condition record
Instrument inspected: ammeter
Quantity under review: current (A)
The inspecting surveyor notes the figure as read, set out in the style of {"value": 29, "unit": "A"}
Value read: {"value": 185, "unit": "A"}
